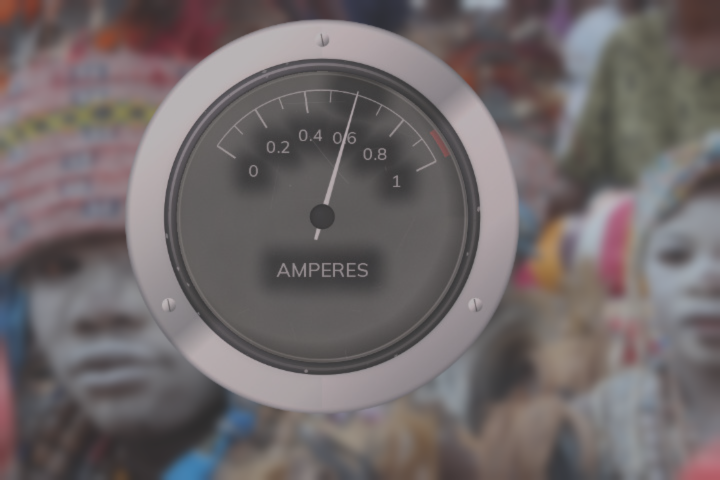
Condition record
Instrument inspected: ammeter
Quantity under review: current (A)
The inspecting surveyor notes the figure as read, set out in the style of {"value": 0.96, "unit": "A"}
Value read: {"value": 0.6, "unit": "A"}
